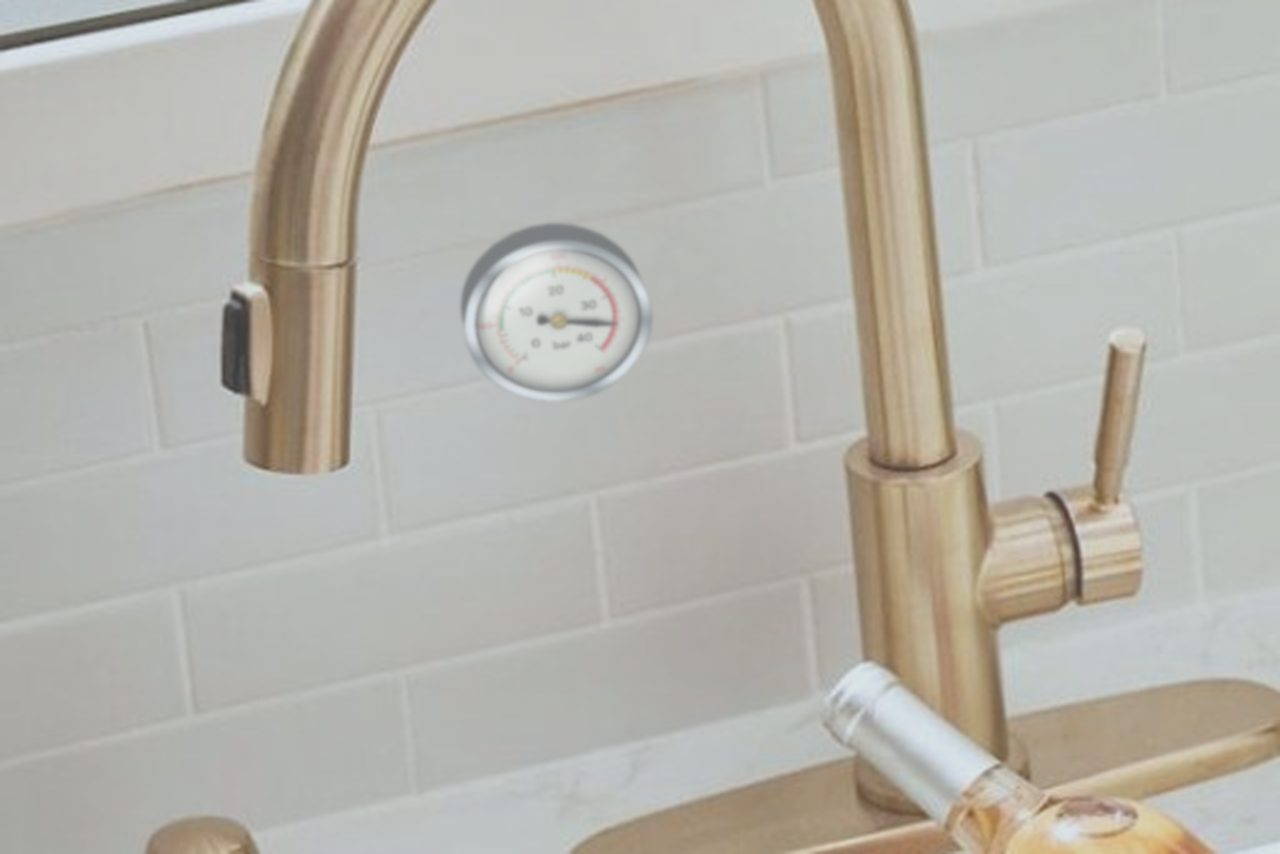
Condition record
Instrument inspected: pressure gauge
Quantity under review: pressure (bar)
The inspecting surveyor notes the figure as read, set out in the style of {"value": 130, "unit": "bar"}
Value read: {"value": 35, "unit": "bar"}
